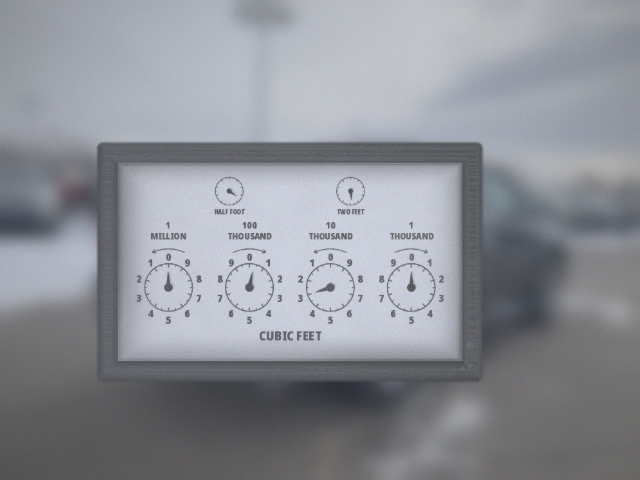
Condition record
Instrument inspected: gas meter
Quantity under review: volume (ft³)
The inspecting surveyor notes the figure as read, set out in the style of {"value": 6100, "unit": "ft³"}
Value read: {"value": 3000, "unit": "ft³"}
